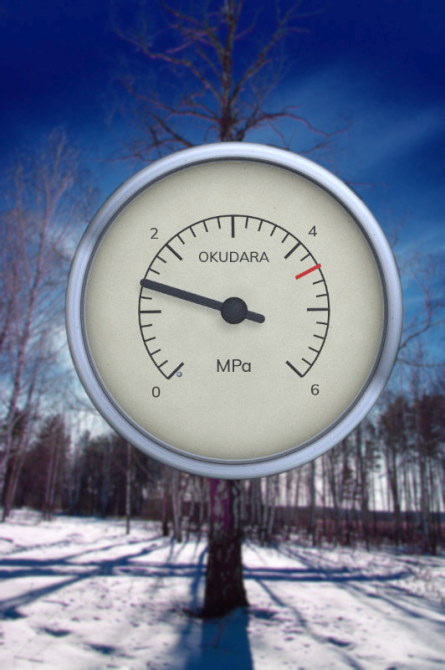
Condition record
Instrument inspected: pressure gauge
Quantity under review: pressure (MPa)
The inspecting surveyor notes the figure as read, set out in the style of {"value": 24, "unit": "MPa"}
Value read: {"value": 1.4, "unit": "MPa"}
